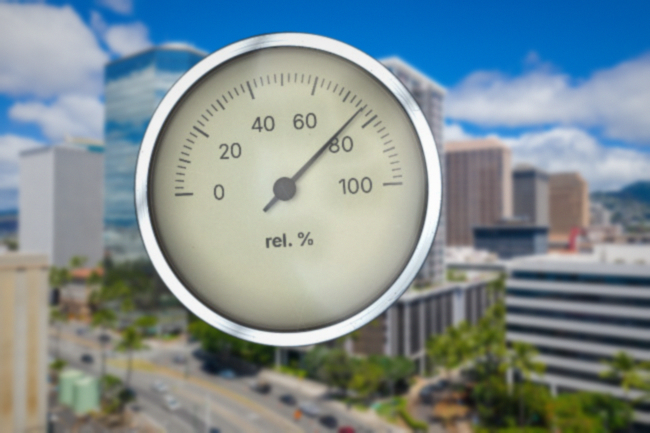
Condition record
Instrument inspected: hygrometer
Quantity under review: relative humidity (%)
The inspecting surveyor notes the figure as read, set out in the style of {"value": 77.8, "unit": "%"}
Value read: {"value": 76, "unit": "%"}
